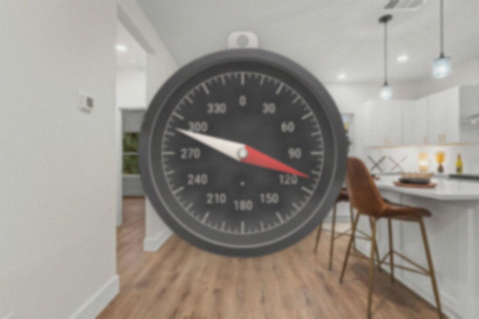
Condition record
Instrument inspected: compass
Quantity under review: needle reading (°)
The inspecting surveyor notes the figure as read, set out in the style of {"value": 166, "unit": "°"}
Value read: {"value": 110, "unit": "°"}
